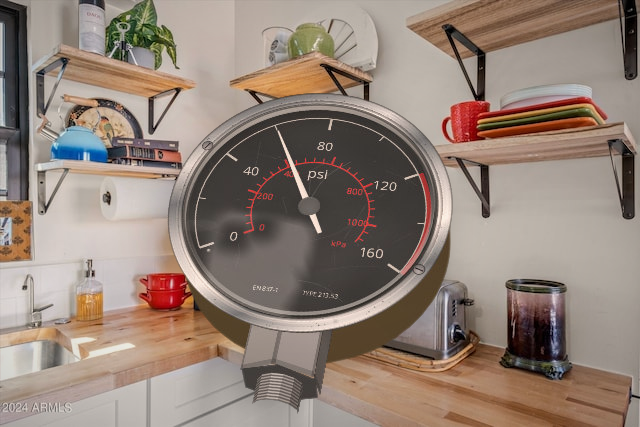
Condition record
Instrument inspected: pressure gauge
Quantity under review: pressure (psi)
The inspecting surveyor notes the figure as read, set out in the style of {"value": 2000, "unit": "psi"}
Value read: {"value": 60, "unit": "psi"}
